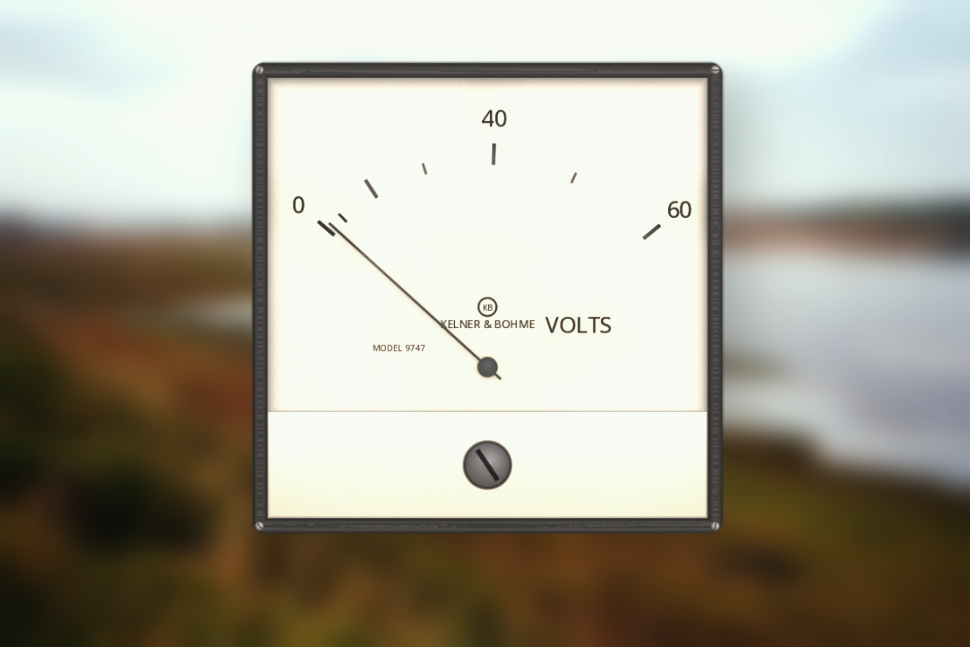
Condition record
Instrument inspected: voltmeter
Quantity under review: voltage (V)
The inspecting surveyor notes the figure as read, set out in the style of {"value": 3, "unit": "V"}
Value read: {"value": 5, "unit": "V"}
